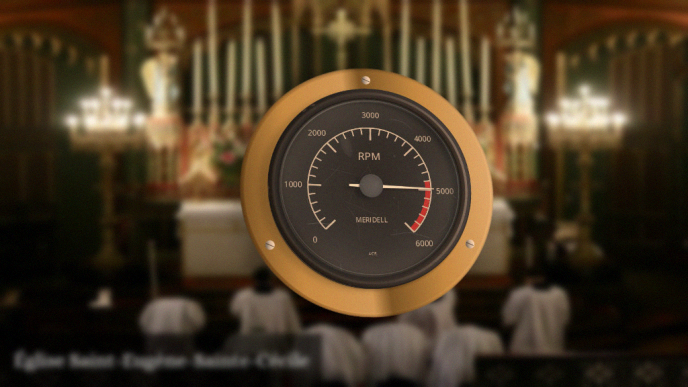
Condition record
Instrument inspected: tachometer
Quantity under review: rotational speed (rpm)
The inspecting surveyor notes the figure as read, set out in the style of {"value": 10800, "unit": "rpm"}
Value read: {"value": 5000, "unit": "rpm"}
